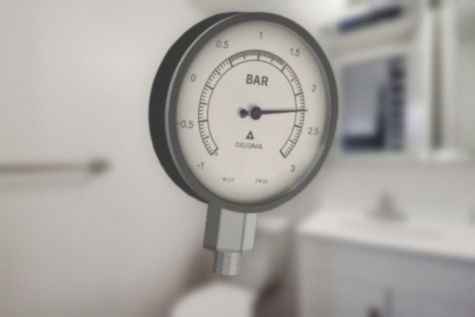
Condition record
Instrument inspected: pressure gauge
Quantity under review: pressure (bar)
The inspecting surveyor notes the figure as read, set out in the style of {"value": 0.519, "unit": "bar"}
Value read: {"value": 2.25, "unit": "bar"}
